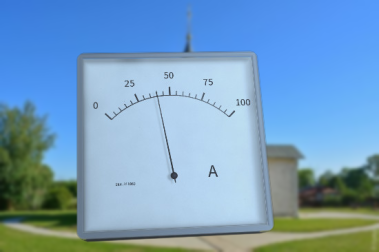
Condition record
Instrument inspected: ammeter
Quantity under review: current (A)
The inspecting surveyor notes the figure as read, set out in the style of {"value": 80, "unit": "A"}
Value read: {"value": 40, "unit": "A"}
